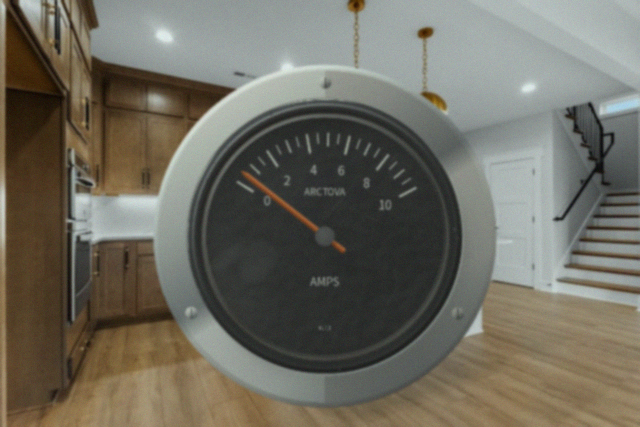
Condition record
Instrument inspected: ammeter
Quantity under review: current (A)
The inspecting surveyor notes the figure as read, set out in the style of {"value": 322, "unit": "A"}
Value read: {"value": 0.5, "unit": "A"}
